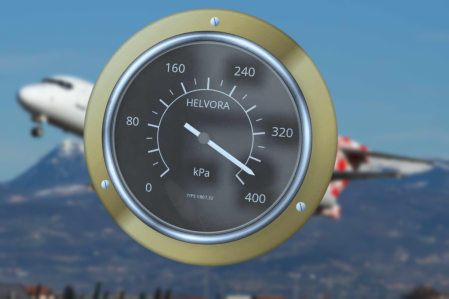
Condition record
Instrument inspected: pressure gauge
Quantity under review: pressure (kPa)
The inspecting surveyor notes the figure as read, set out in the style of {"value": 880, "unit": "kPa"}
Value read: {"value": 380, "unit": "kPa"}
